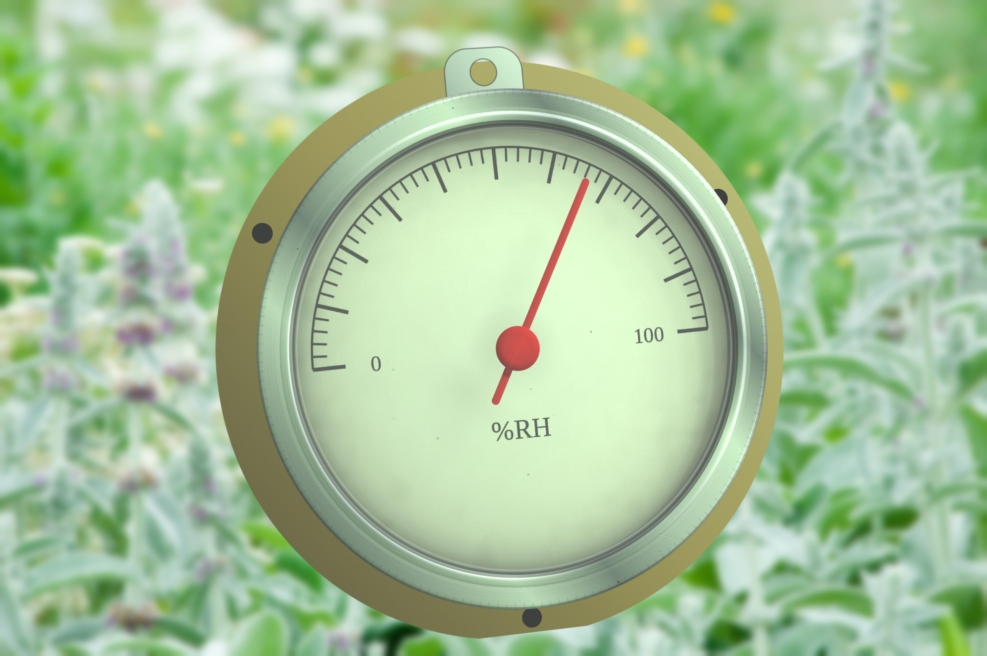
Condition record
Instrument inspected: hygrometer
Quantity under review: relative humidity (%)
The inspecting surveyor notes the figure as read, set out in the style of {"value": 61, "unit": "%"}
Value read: {"value": 66, "unit": "%"}
